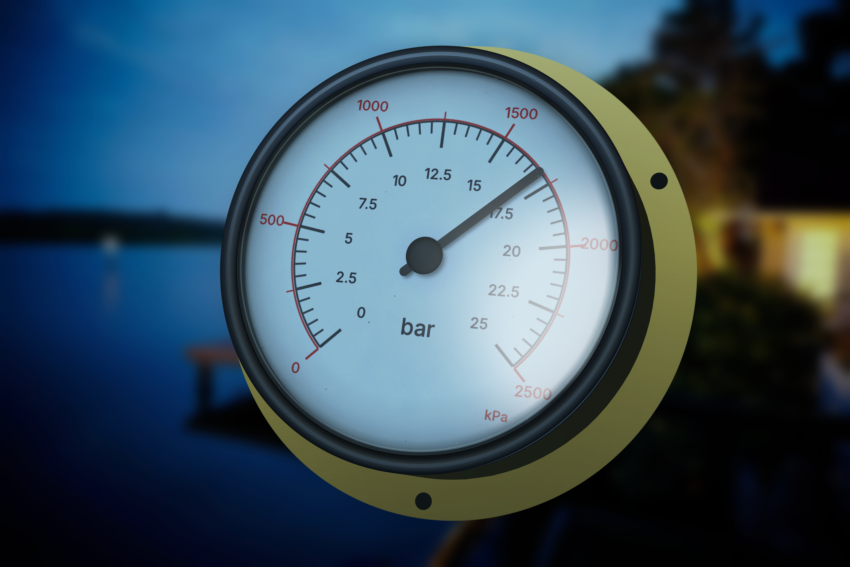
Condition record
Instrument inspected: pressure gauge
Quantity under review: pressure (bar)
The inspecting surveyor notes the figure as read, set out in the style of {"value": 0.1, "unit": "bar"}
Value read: {"value": 17, "unit": "bar"}
